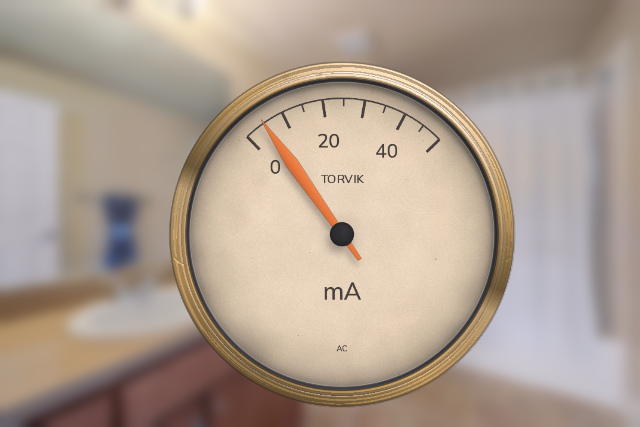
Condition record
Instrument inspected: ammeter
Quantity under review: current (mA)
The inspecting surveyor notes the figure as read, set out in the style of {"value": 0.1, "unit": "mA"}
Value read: {"value": 5, "unit": "mA"}
